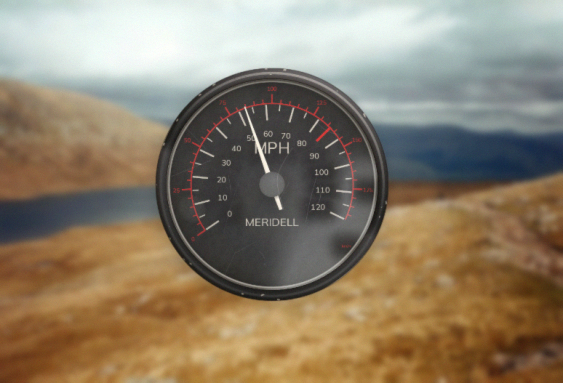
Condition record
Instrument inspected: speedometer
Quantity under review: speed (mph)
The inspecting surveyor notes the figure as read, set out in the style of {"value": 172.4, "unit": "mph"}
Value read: {"value": 52.5, "unit": "mph"}
